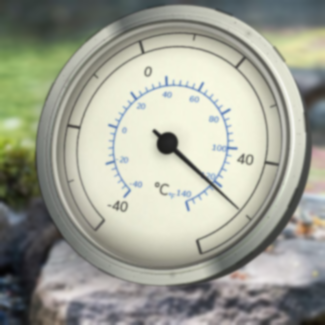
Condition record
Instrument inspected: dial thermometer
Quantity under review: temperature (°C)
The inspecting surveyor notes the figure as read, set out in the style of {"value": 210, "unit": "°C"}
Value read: {"value": 50, "unit": "°C"}
